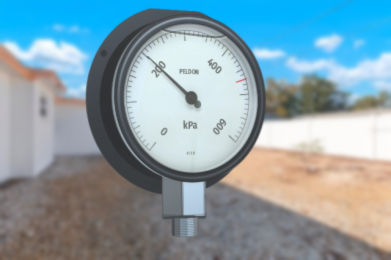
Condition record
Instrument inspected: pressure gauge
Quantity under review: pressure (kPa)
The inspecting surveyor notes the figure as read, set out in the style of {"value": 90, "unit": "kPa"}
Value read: {"value": 200, "unit": "kPa"}
